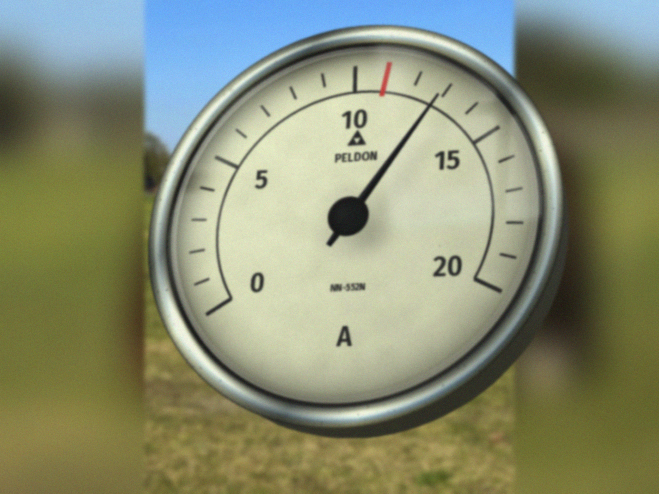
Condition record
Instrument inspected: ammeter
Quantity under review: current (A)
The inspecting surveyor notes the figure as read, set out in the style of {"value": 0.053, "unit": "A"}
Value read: {"value": 13, "unit": "A"}
